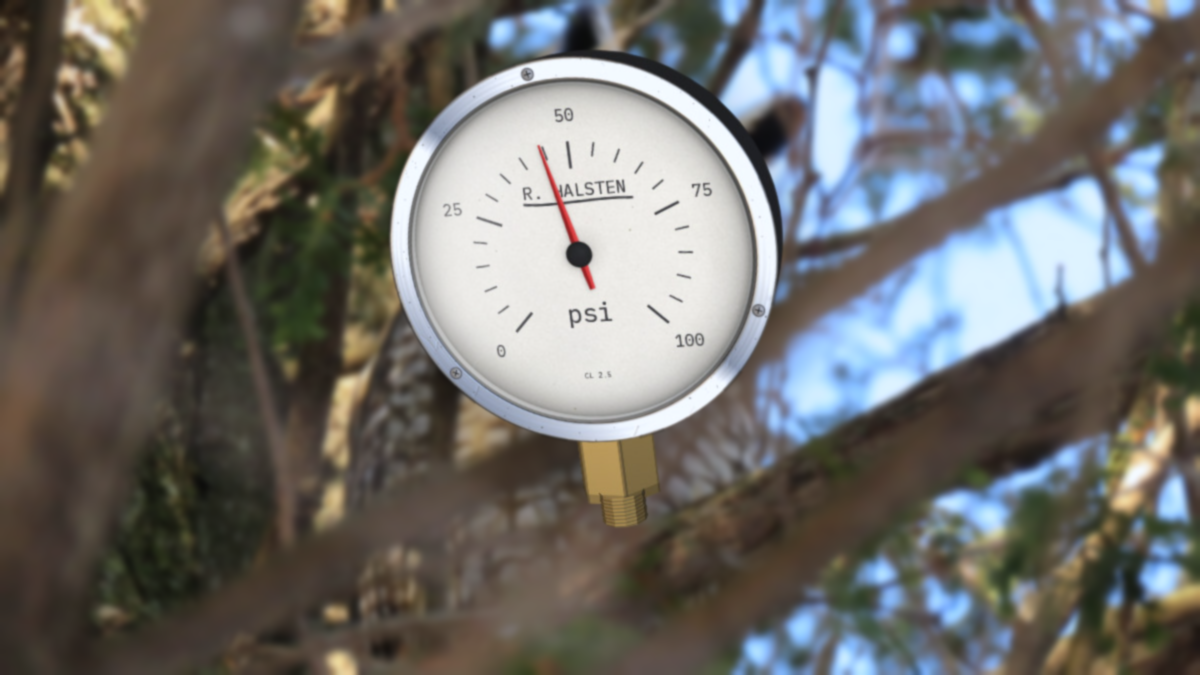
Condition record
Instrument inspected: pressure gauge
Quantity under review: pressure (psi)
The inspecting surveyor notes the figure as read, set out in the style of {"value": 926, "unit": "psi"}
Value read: {"value": 45, "unit": "psi"}
